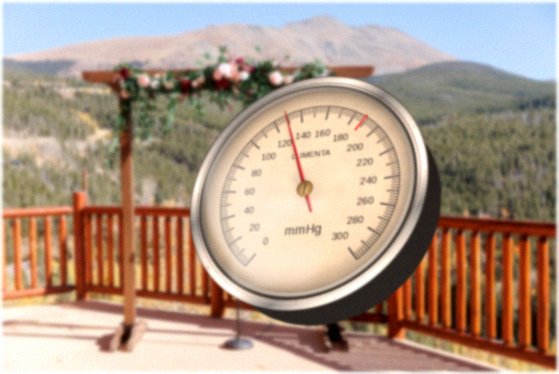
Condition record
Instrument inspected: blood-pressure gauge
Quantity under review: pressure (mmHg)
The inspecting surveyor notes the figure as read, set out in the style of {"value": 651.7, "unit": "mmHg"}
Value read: {"value": 130, "unit": "mmHg"}
